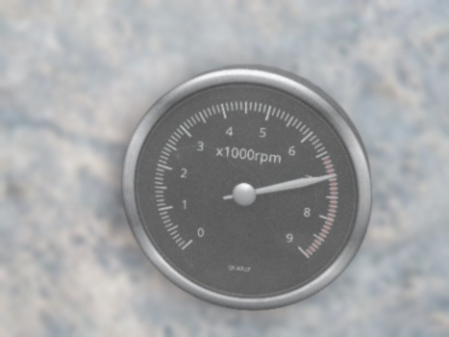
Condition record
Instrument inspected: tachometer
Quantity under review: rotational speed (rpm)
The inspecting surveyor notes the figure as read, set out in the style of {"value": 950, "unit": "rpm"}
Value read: {"value": 7000, "unit": "rpm"}
